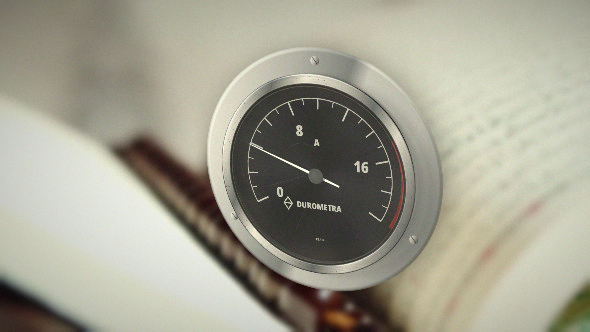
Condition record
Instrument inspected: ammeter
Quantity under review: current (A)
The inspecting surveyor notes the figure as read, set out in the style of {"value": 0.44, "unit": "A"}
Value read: {"value": 4, "unit": "A"}
